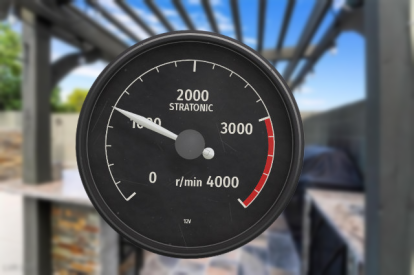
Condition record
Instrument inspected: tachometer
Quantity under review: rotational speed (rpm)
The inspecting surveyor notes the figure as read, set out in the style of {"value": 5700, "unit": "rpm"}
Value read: {"value": 1000, "unit": "rpm"}
